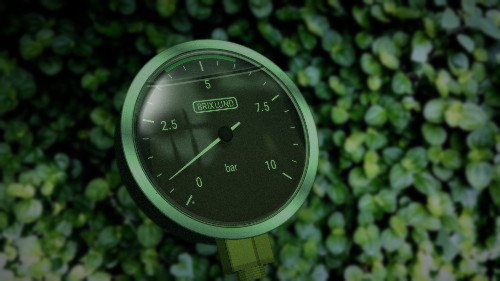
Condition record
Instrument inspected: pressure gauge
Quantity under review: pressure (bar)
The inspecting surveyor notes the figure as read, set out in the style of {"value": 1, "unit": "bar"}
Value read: {"value": 0.75, "unit": "bar"}
